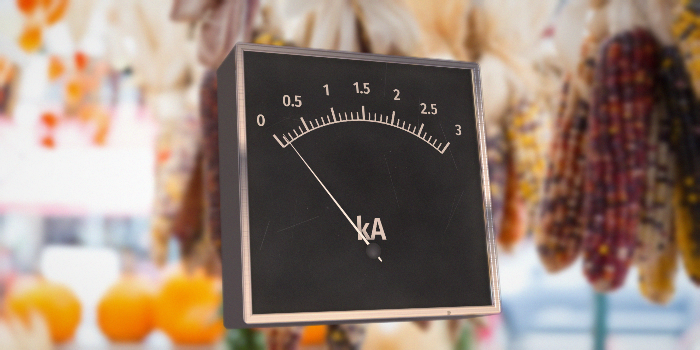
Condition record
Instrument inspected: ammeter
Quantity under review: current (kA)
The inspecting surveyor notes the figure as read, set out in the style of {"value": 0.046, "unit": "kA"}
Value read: {"value": 0.1, "unit": "kA"}
